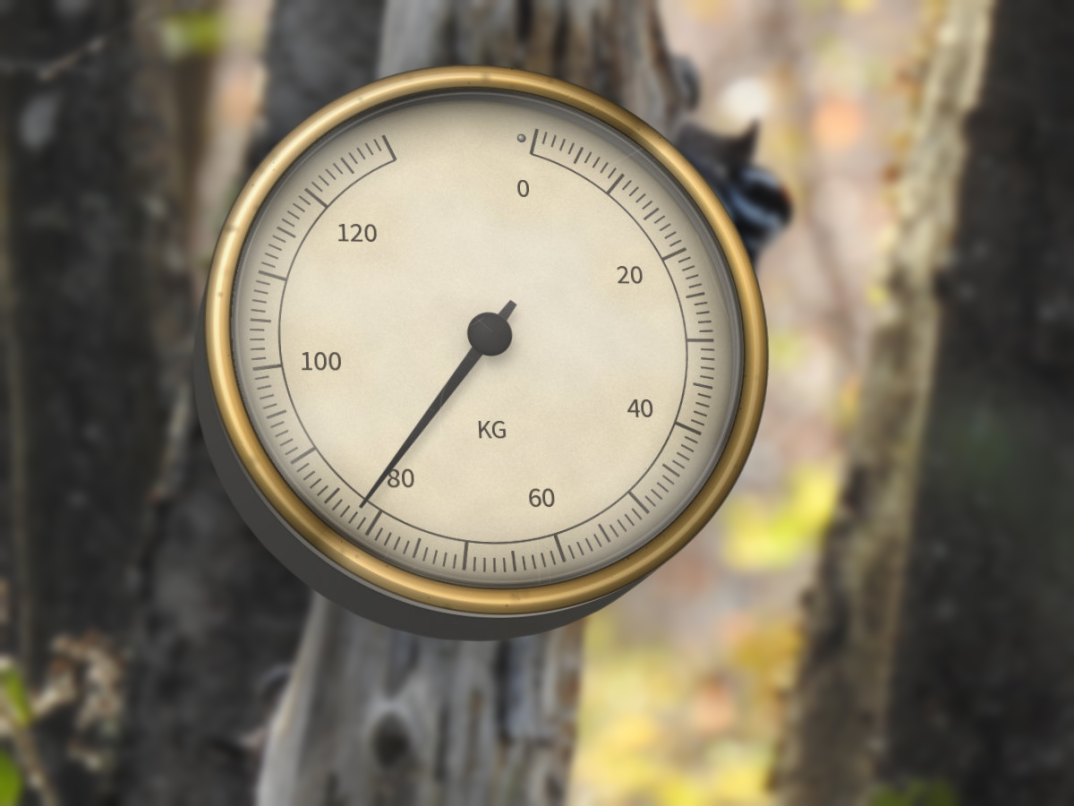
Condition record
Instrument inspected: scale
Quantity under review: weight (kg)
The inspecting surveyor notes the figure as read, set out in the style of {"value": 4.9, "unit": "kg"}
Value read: {"value": 82, "unit": "kg"}
